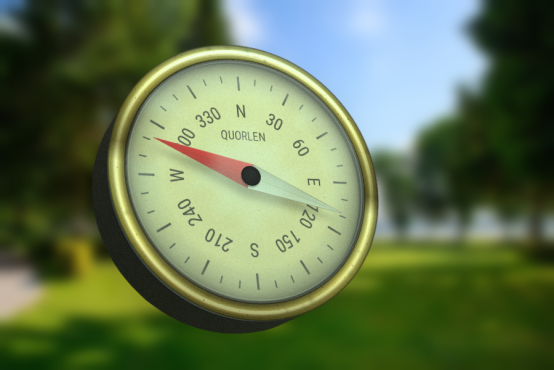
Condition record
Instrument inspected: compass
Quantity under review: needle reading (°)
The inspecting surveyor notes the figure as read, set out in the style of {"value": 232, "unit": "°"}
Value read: {"value": 290, "unit": "°"}
